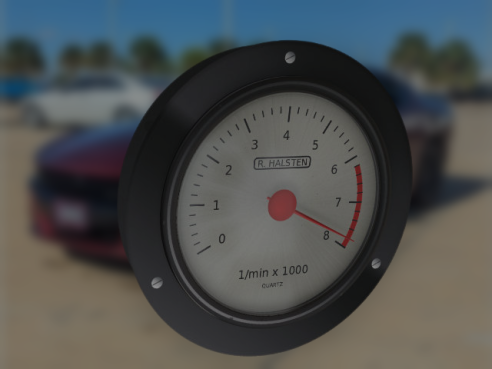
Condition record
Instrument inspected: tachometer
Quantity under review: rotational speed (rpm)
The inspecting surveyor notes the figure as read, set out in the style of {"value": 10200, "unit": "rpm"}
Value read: {"value": 7800, "unit": "rpm"}
